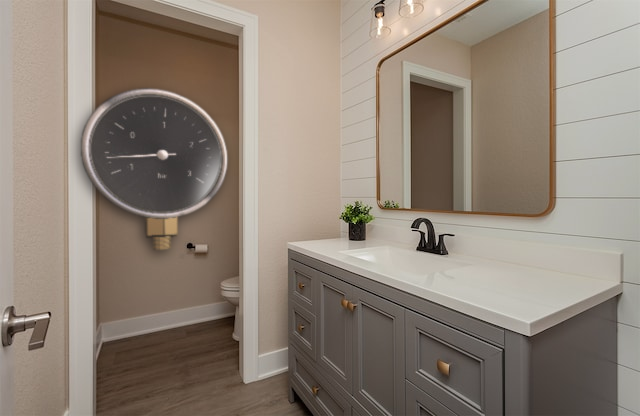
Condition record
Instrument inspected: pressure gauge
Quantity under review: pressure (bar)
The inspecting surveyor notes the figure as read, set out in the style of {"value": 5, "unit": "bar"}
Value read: {"value": -0.7, "unit": "bar"}
